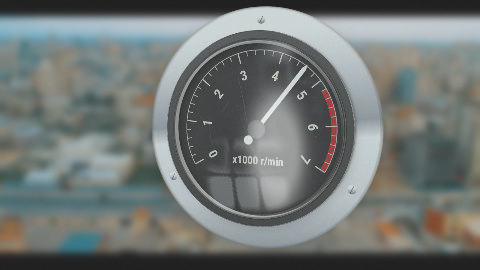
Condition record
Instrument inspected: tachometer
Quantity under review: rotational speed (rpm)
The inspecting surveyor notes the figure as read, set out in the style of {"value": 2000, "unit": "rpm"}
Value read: {"value": 4600, "unit": "rpm"}
